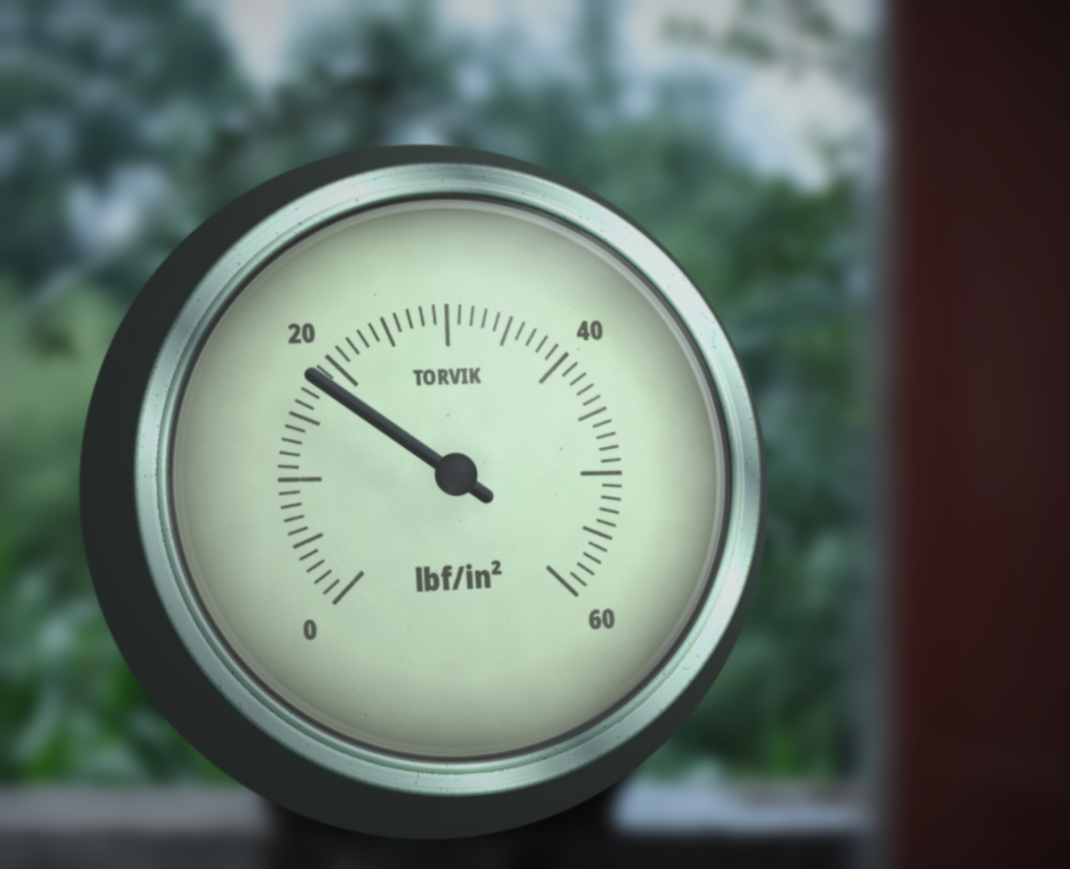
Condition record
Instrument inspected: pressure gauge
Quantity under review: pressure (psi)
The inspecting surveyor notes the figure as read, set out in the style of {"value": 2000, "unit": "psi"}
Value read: {"value": 18, "unit": "psi"}
